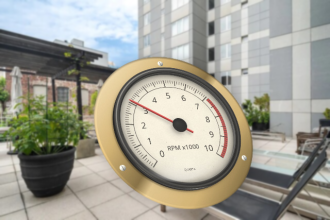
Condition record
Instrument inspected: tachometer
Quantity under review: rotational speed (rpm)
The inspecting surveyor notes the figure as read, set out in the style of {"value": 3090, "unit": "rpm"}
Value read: {"value": 3000, "unit": "rpm"}
